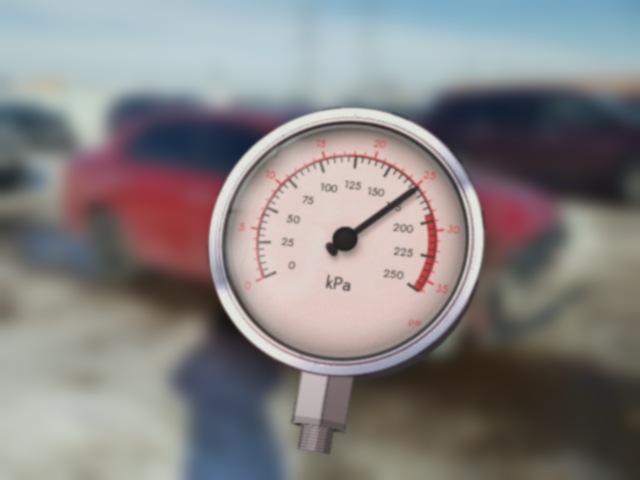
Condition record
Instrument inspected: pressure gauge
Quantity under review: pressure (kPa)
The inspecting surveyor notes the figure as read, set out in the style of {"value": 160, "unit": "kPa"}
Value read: {"value": 175, "unit": "kPa"}
